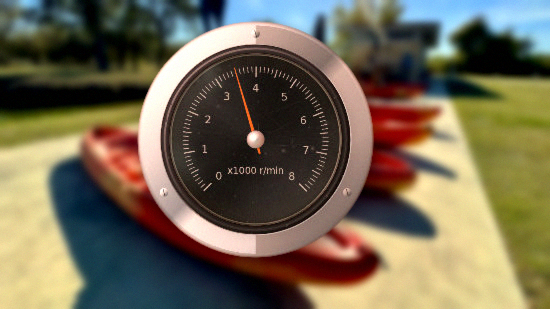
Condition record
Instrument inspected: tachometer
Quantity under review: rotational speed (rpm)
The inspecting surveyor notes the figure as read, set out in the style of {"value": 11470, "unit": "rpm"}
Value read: {"value": 3500, "unit": "rpm"}
